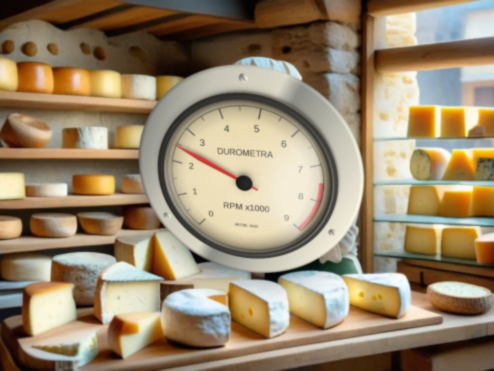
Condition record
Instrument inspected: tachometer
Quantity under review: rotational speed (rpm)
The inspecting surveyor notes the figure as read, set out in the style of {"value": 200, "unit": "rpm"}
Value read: {"value": 2500, "unit": "rpm"}
